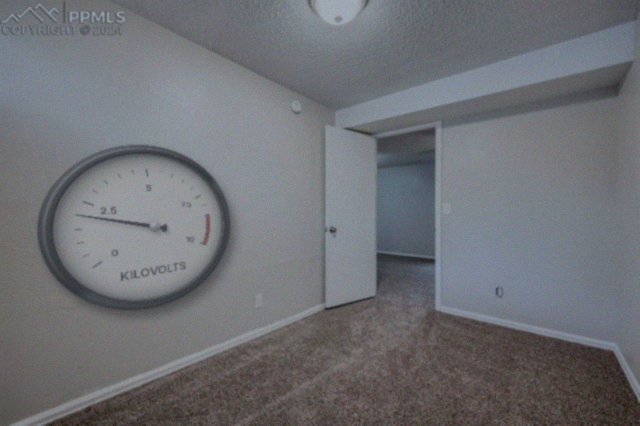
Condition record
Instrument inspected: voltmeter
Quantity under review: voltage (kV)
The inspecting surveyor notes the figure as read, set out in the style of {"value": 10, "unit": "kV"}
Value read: {"value": 2, "unit": "kV"}
